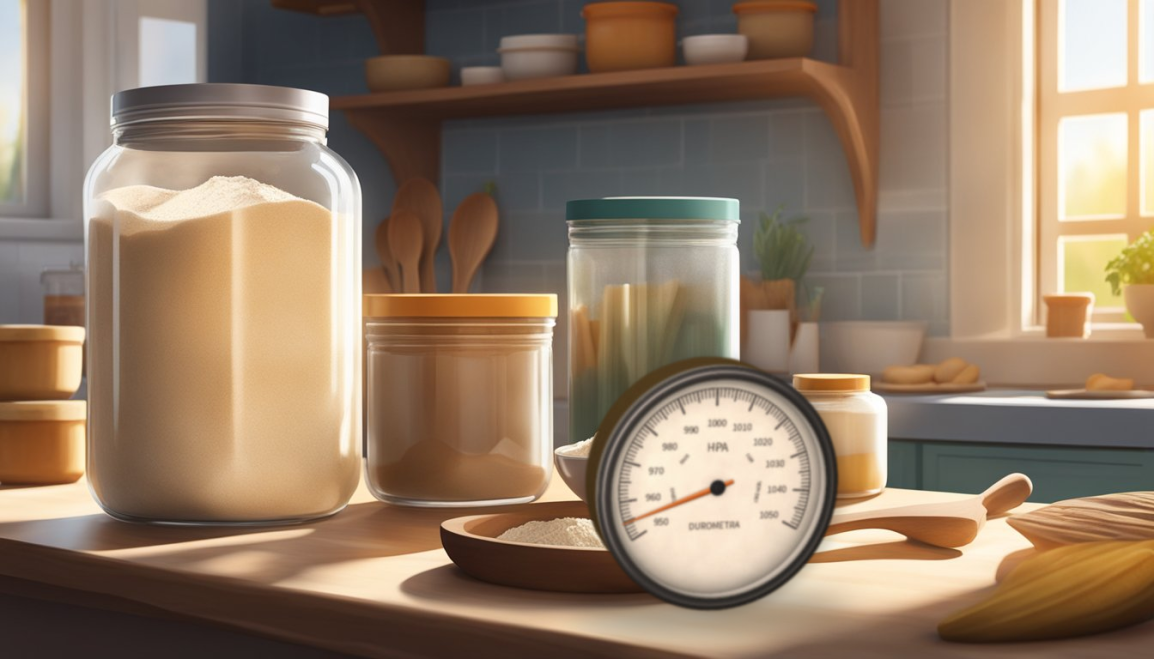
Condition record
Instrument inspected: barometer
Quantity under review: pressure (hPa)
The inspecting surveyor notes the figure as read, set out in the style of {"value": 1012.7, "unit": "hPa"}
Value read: {"value": 955, "unit": "hPa"}
